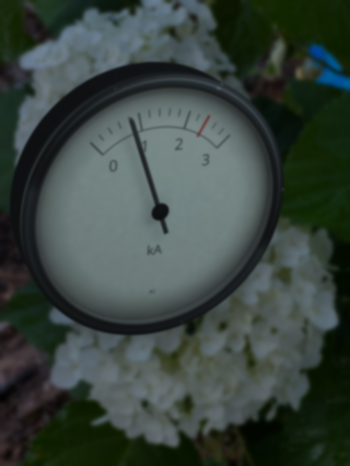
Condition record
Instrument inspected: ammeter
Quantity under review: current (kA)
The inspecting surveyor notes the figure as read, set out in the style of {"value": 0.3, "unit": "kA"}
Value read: {"value": 0.8, "unit": "kA"}
